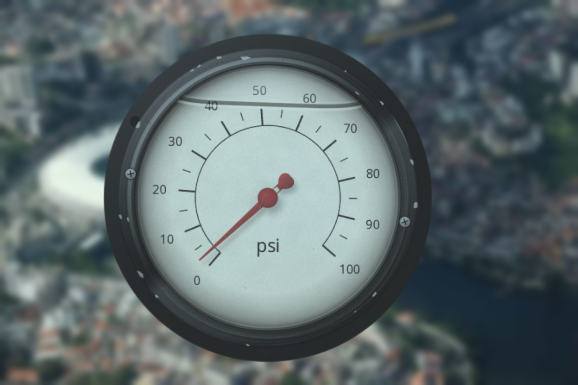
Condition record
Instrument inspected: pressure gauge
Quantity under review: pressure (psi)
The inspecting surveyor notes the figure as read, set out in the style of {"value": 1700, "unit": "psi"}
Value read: {"value": 2.5, "unit": "psi"}
